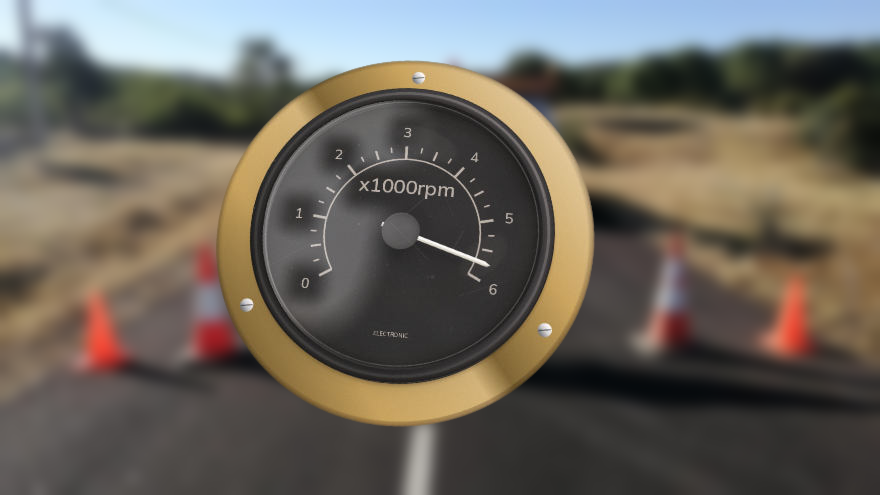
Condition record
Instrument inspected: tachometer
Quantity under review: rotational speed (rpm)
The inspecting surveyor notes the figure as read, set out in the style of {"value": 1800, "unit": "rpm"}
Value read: {"value": 5750, "unit": "rpm"}
